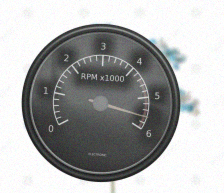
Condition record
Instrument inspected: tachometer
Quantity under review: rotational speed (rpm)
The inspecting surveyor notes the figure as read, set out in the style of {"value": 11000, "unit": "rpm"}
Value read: {"value": 5600, "unit": "rpm"}
